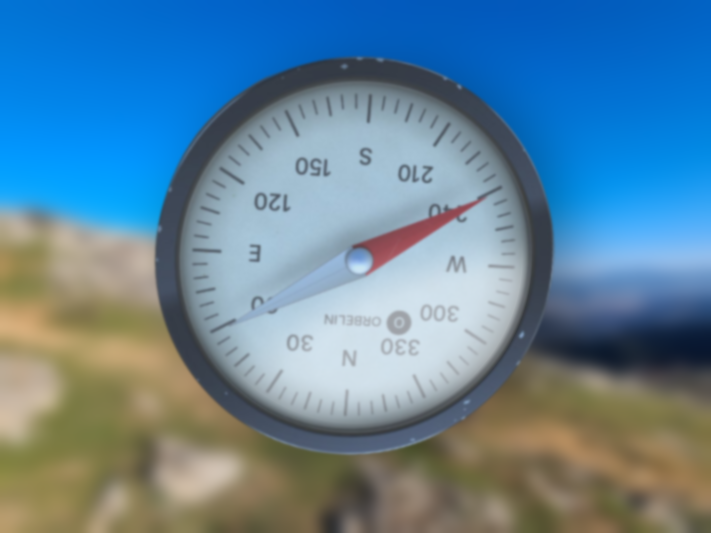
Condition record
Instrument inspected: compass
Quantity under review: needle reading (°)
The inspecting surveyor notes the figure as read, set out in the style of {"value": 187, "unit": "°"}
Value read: {"value": 240, "unit": "°"}
